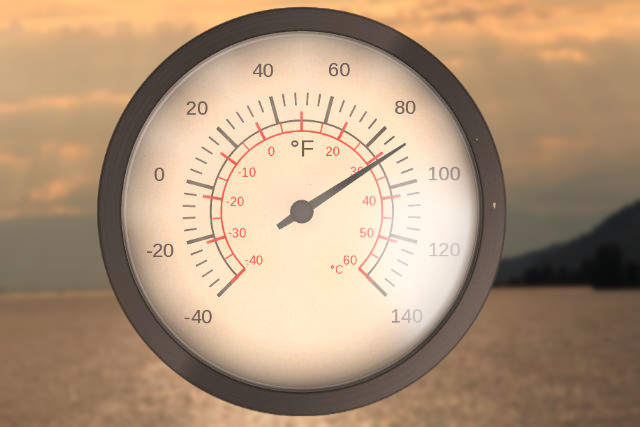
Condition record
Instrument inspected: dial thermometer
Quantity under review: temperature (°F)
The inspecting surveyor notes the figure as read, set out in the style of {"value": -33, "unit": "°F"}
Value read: {"value": 88, "unit": "°F"}
